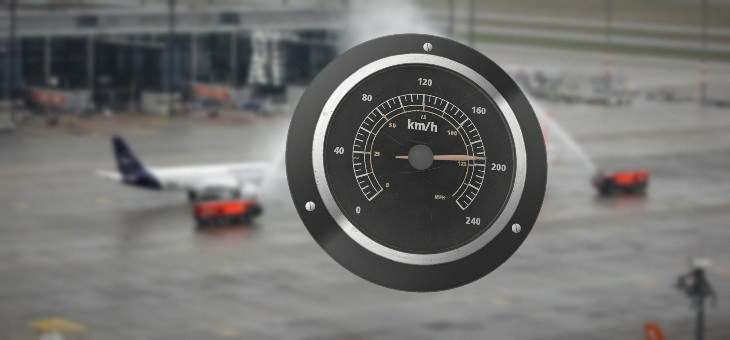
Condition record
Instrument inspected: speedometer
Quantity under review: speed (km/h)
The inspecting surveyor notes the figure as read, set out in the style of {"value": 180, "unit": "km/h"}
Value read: {"value": 195, "unit": "km/h"}
